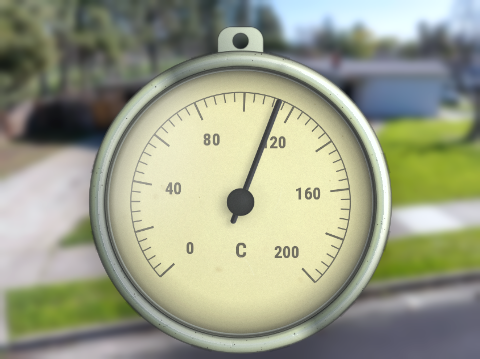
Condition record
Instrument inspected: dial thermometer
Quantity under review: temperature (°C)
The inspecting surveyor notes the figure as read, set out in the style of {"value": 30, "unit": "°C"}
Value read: {"value": 114, "unit": "°C"}
